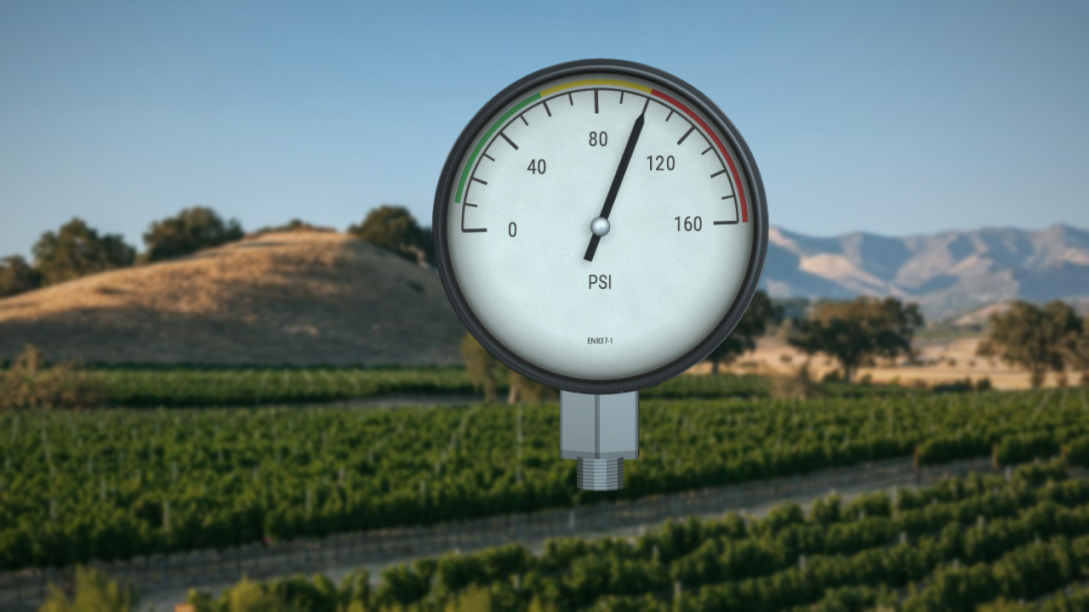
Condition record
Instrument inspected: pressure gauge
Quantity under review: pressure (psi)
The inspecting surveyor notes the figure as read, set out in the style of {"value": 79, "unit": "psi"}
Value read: {"value": 100, "unit": "psi"}
